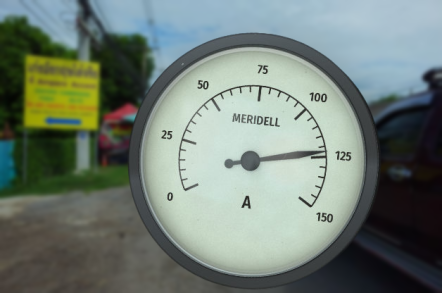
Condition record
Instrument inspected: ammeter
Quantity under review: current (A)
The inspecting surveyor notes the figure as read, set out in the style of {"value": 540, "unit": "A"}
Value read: {"value": 122.5, "unit": "A"}
